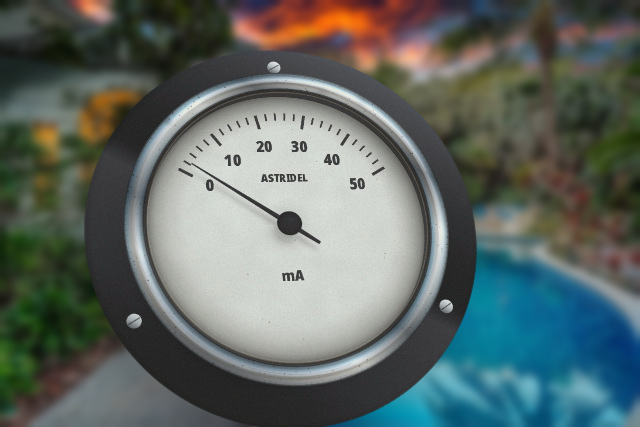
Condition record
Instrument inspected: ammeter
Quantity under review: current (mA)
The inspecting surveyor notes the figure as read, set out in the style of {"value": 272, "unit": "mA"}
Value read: {"value": 2, "unit": "mA"}
